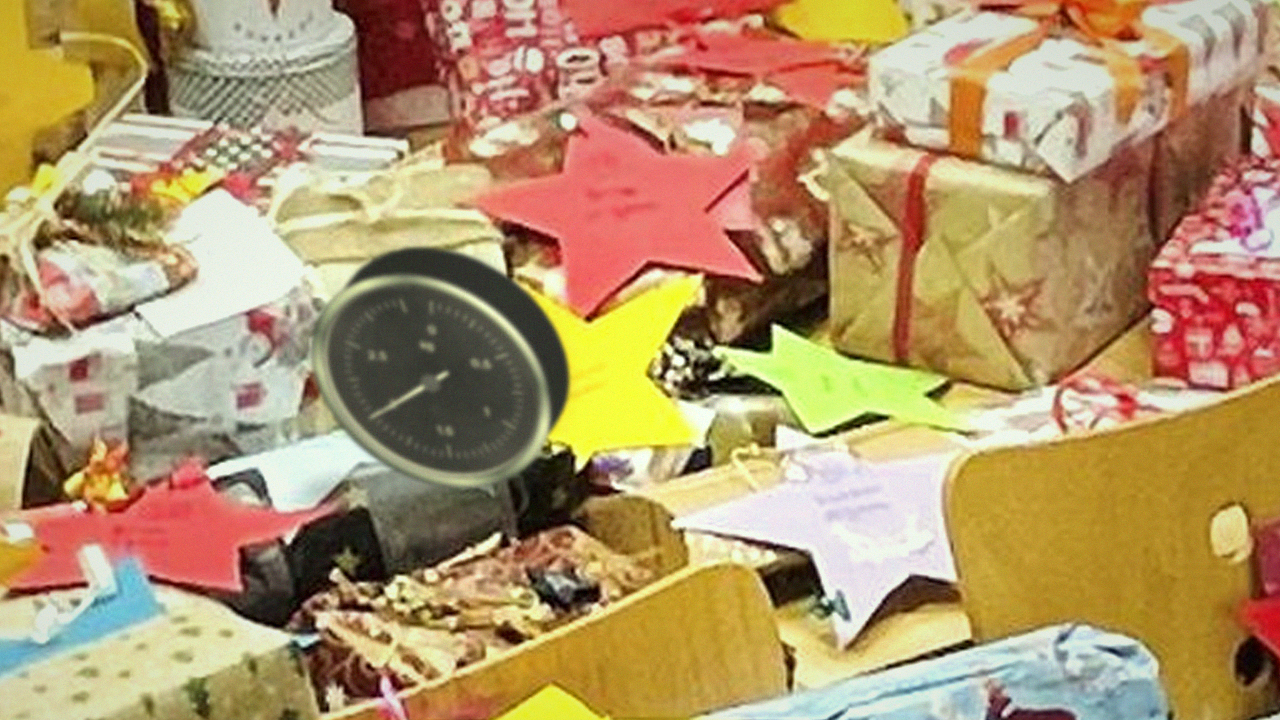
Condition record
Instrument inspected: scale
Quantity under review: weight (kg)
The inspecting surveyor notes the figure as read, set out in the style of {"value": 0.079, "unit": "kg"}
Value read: {"value": 2, "unit": "kg"}
